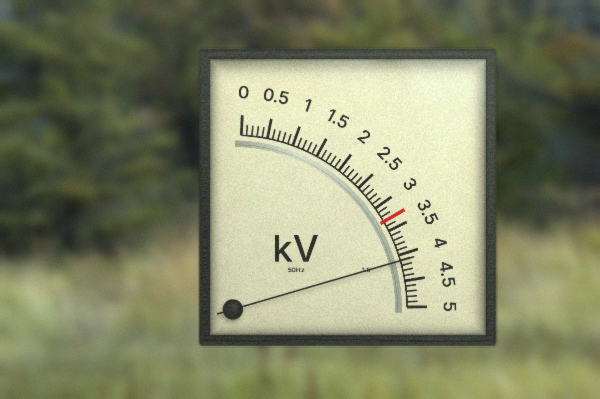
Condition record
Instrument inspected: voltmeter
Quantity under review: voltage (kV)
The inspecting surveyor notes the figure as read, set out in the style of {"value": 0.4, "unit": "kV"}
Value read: {"value": 4.1, "unit": "kV"}
